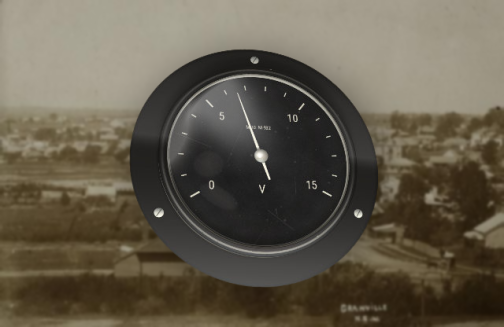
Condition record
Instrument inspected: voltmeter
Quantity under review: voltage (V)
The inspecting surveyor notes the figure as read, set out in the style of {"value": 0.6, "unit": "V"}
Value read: {"value": 6.5, "unit": "V"}
